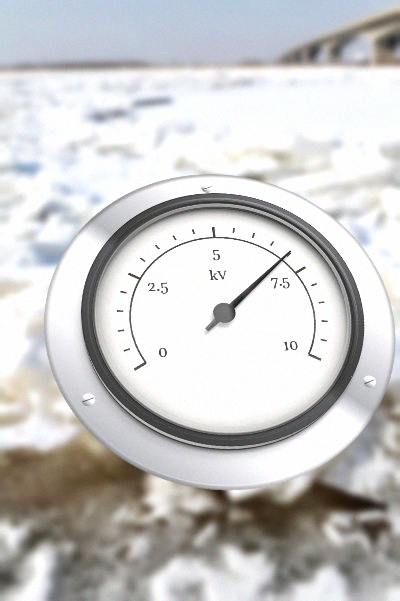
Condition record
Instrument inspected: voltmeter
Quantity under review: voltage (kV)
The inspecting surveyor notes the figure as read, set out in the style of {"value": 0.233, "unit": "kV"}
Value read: {"value": 7, "unit": "kV"}
